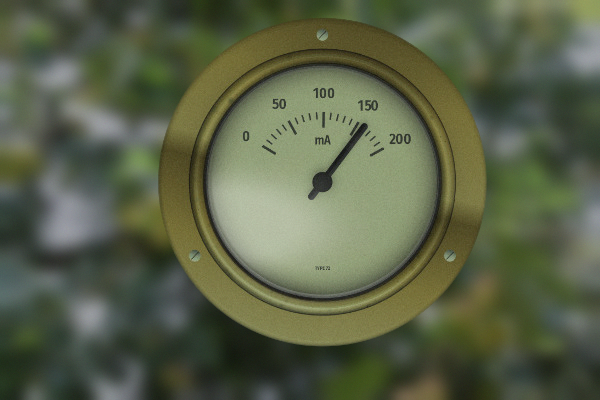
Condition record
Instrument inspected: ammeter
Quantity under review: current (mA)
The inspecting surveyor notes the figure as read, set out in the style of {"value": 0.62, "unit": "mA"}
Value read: {"value": 160, "unit": "mA"}
